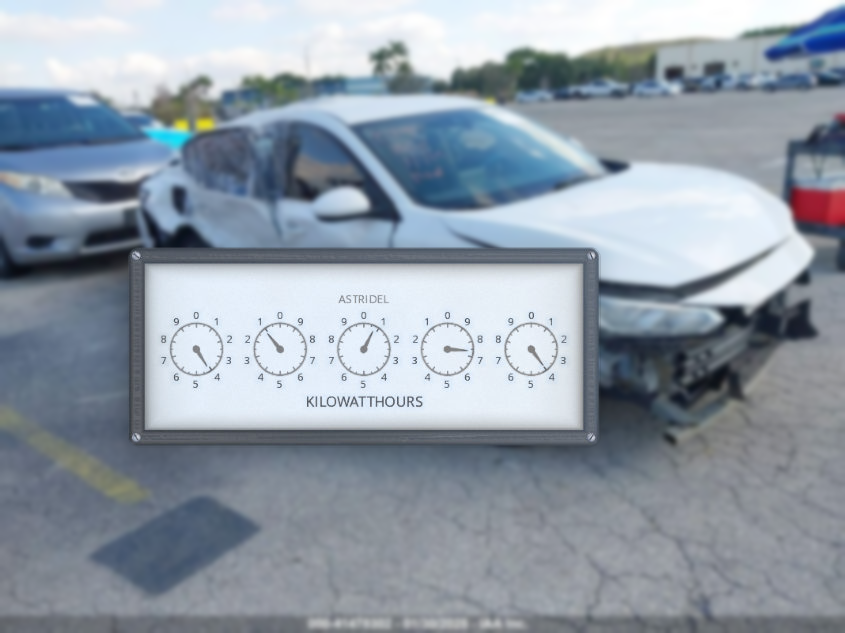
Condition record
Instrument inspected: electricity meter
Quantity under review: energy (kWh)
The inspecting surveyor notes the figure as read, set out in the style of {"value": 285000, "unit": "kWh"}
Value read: {"value": 41074, "unit": "kWh"}
